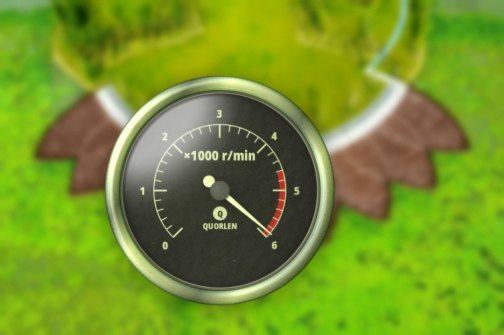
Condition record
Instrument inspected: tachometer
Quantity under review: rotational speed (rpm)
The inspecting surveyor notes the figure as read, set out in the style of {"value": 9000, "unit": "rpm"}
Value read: {"value": 5900, "unit": "rpm"}
